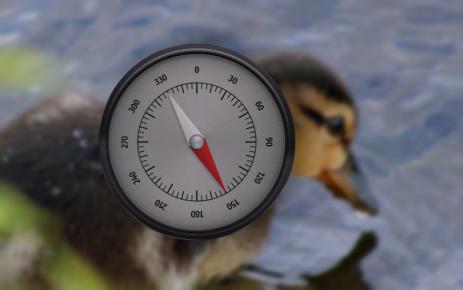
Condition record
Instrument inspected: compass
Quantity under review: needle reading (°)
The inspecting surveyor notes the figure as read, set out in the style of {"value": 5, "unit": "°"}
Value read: {"value": 150, "unit": "°"}
